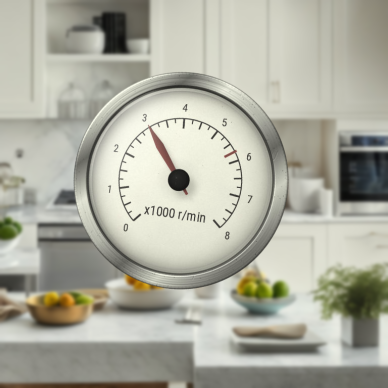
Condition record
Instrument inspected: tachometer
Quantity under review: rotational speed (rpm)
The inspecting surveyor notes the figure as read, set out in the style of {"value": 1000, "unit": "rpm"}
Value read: {"value": 3000, "unit": "rpm"}
